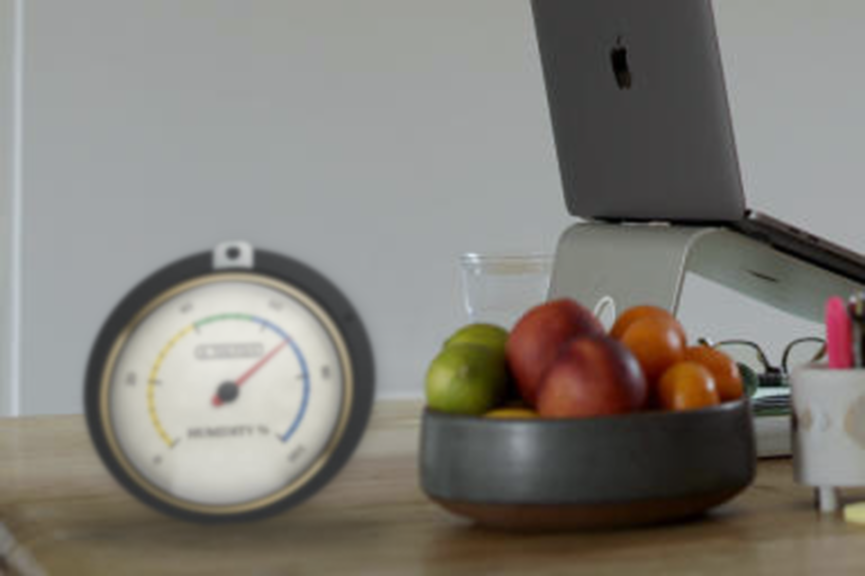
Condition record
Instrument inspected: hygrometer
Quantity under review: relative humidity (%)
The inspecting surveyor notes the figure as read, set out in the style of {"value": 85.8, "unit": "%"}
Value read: {"value": 68, "unit": "%"}
